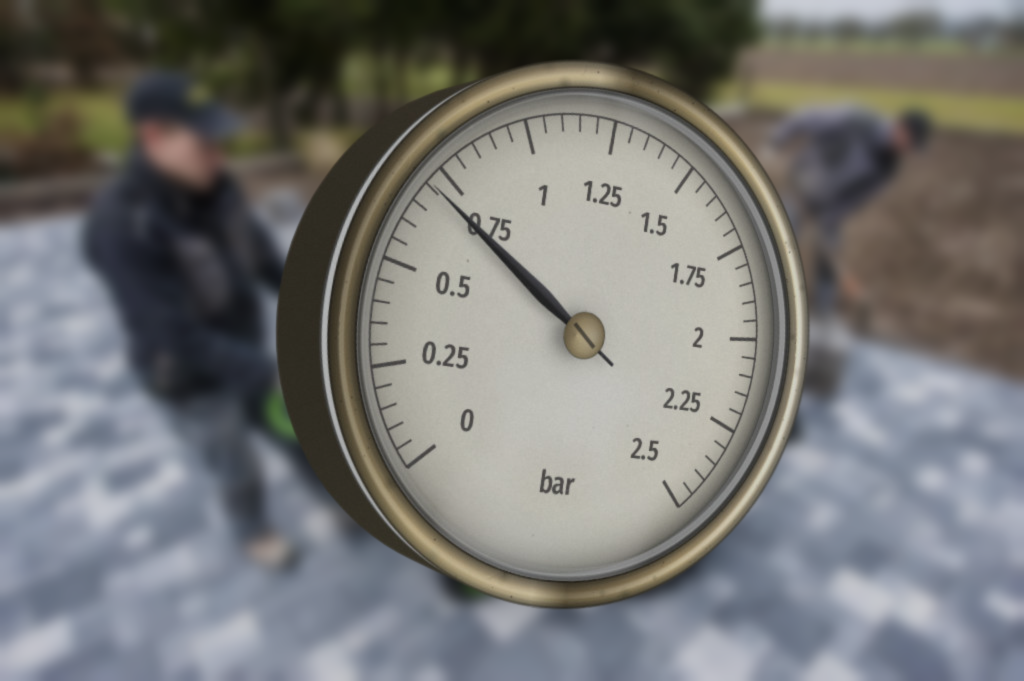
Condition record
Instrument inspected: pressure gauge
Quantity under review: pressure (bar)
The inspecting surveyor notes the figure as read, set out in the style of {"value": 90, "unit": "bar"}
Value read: {"value": 0.7, "unit": "bar"}
